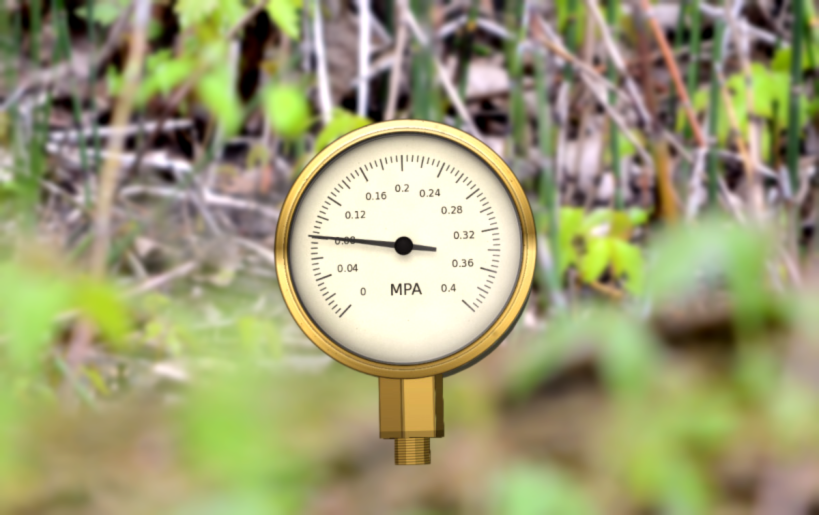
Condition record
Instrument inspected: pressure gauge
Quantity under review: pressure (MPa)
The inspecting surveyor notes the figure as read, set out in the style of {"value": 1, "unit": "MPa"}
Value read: {"value": 0.08, "unit": "MPa"}
